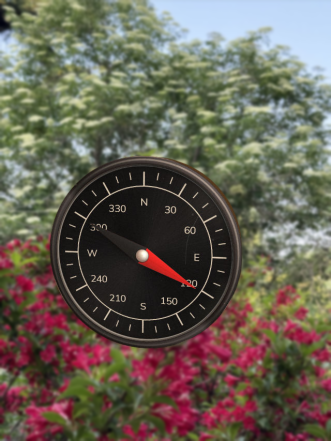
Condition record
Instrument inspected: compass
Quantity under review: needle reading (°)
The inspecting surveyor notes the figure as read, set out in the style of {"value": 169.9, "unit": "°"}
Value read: {"value": 120, "unit": "°"}
